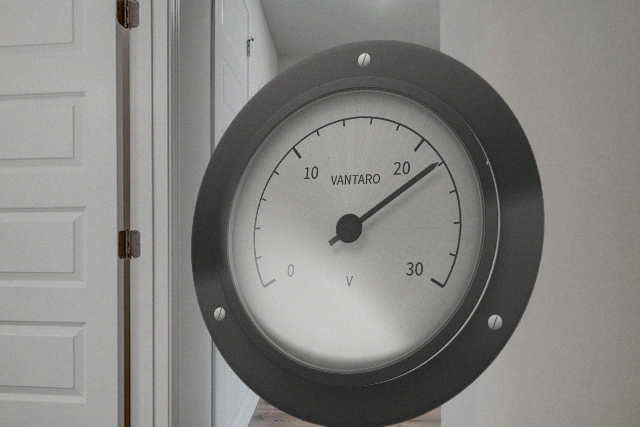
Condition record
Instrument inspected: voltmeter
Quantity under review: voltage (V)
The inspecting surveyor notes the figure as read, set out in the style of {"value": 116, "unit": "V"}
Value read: {"value": 22, "unit": "V"}
